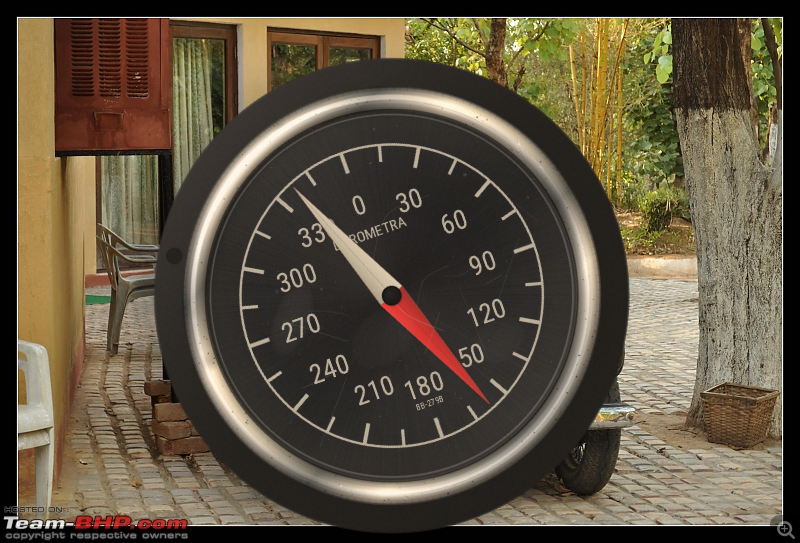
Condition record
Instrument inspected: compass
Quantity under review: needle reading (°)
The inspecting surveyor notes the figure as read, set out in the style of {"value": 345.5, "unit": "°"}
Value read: {"value": 157.5, "unit": "°"}
